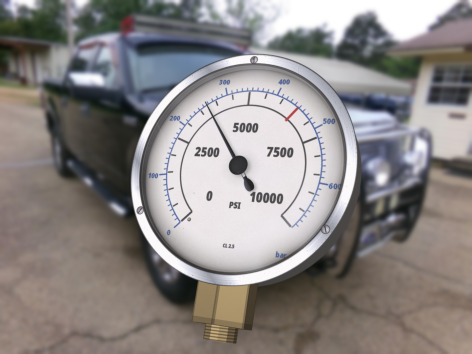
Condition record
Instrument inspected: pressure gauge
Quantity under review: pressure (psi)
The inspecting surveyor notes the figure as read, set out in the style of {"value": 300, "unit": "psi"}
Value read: {"value": 3750, "unit": "psi"}
